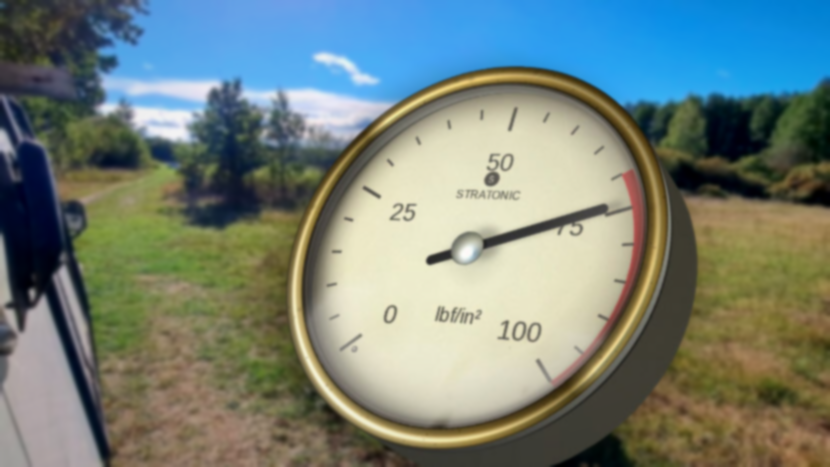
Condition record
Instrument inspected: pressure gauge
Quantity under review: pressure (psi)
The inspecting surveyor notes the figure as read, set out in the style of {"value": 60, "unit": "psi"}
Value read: {"value": 75, "unit": "psi"}
